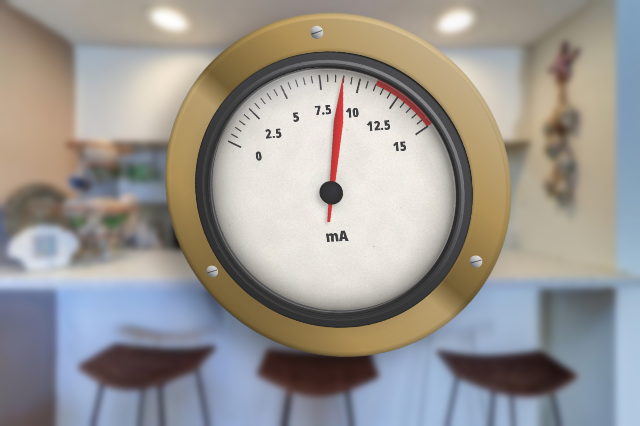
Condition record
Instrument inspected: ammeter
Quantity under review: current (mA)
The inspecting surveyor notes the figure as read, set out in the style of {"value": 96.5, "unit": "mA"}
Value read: {"value": 9, "unit": "mA"}
